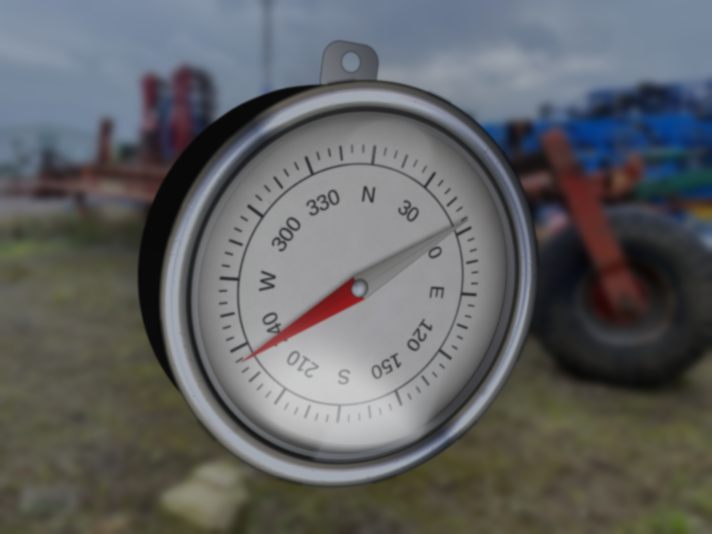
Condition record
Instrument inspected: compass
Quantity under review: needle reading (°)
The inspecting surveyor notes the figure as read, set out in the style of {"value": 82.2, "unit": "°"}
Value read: {"value": 235, "unit": "°"}
